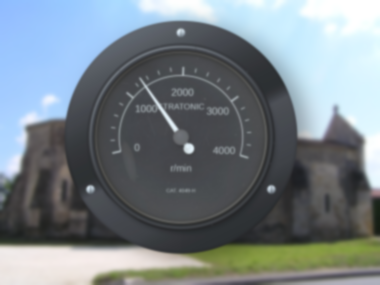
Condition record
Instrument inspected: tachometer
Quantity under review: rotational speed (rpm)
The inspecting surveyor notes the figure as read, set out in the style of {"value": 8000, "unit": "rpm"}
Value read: {"value": 1300, "unit": "rpm"}
